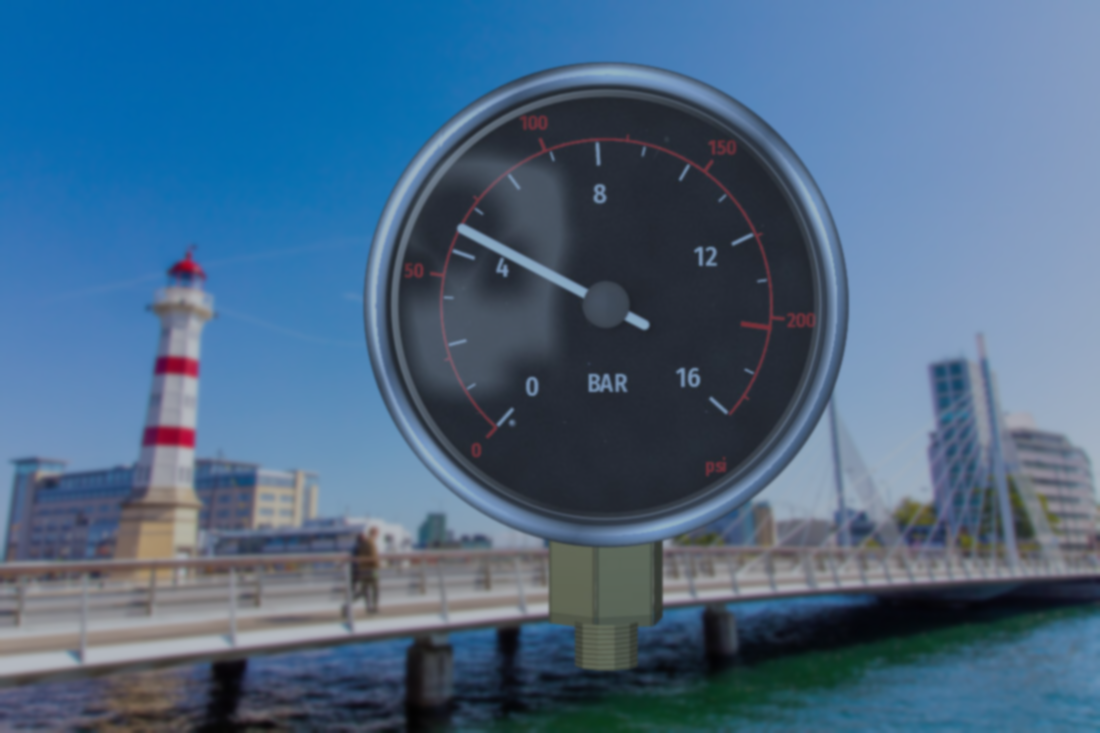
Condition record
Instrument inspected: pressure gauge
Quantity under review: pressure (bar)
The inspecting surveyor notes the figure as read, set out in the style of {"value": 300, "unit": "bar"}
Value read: {"value": 4.5, "unit": "bar"}
